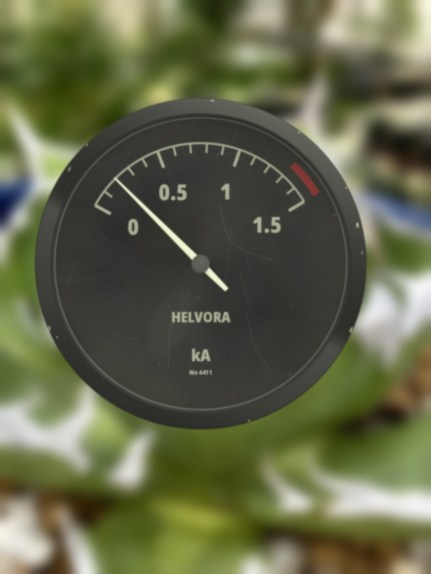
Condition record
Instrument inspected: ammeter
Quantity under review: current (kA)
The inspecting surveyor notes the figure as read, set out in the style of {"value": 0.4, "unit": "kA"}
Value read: {"value": 0.2, "unit": "kA"}
